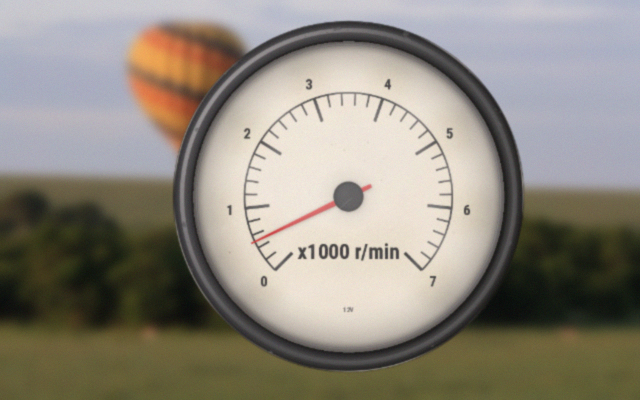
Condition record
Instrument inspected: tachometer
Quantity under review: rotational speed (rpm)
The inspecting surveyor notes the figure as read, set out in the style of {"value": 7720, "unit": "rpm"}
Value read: {"value": 500, "unit": "rpm"}
